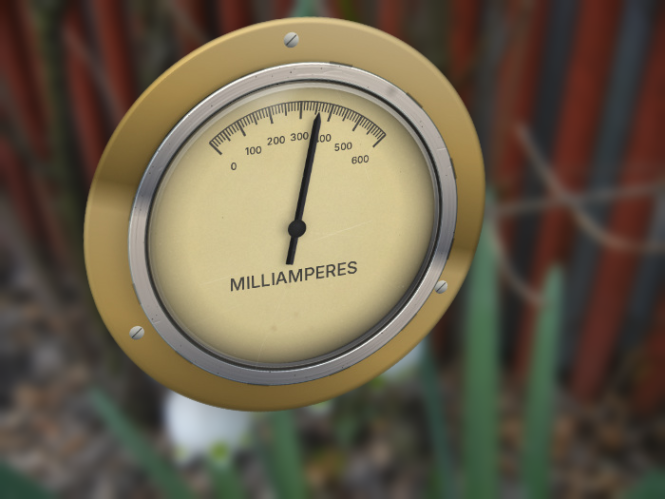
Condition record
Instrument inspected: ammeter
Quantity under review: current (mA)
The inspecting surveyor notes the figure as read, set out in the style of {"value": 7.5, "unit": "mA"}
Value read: {"value": 350, "unit": "mA"}
